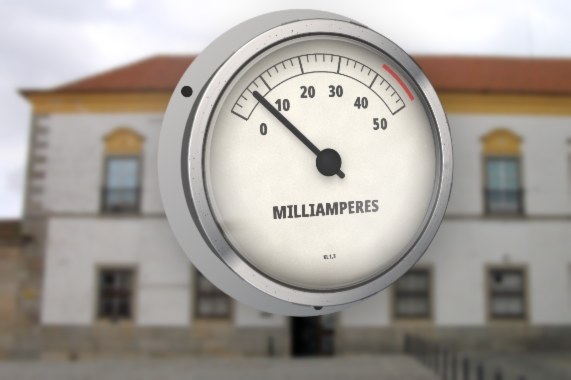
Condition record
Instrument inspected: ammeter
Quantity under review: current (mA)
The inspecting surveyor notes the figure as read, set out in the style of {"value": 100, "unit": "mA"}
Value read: {"value": 6, "unit": "mA"}
